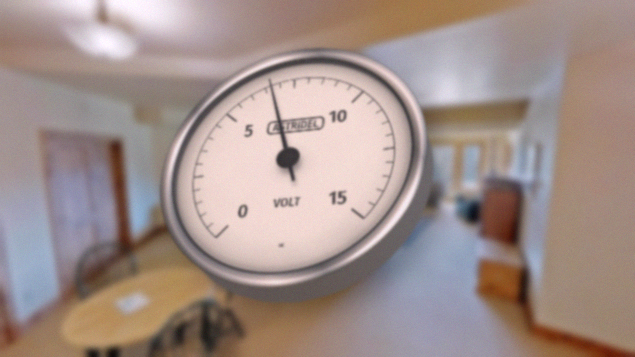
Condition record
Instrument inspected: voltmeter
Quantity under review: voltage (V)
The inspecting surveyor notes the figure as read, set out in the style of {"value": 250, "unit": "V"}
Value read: {"value": 6.75, "unit": "V"}
